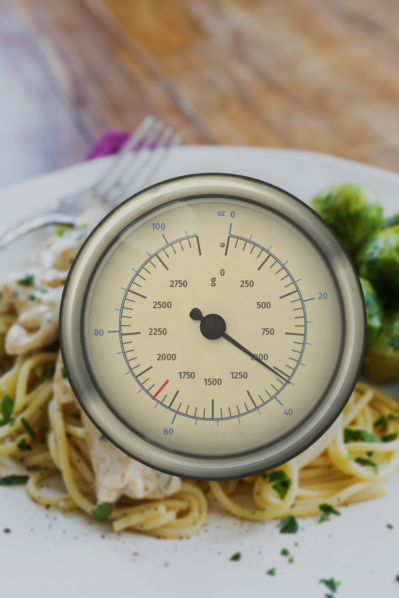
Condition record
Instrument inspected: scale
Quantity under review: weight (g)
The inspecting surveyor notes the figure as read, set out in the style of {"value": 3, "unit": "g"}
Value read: {"value": 1025, "unit": "g"}
